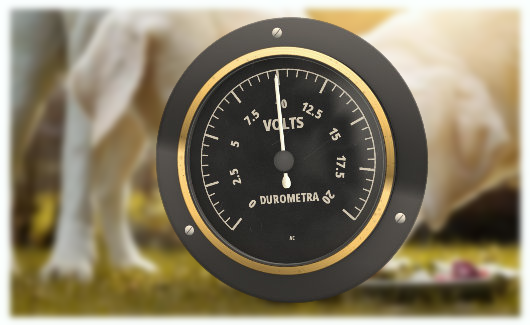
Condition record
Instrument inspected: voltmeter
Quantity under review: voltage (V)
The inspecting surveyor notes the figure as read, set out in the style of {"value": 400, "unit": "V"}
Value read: {"value": 10, "unit": "V"}
